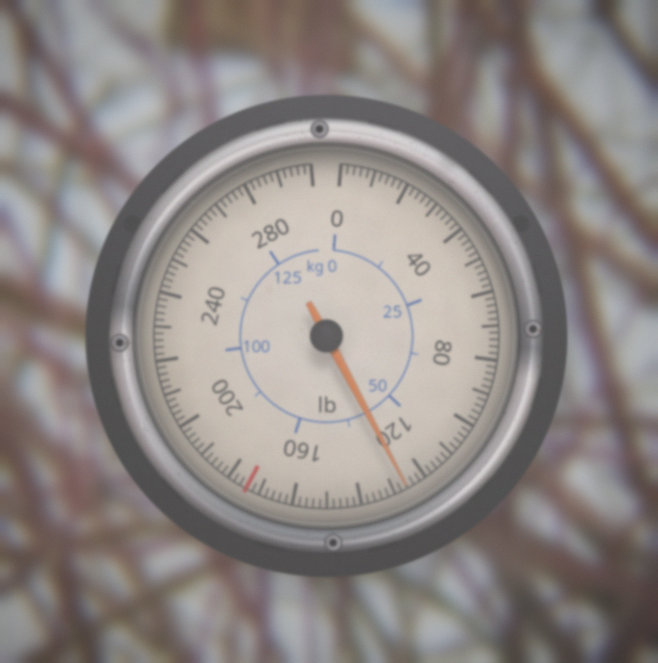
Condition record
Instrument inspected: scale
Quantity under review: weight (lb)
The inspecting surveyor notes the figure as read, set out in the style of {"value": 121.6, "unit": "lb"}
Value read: {"value": 126, "unit": "lb"}
